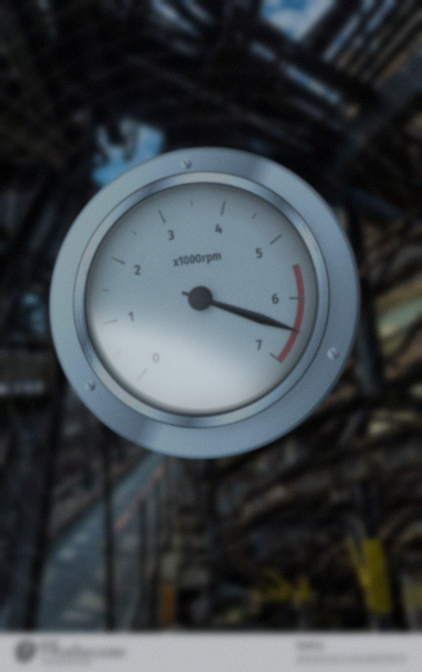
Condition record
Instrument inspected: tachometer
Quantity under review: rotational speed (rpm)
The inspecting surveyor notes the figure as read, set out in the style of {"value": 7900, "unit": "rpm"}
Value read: {"value": 6500, "unit": "rpm"}
